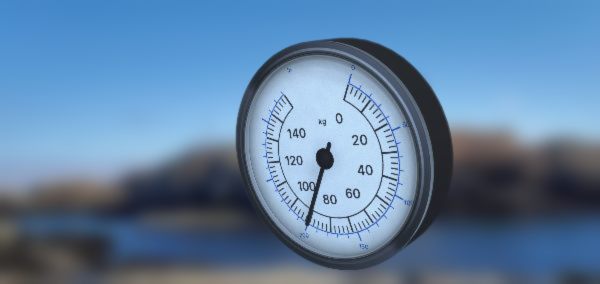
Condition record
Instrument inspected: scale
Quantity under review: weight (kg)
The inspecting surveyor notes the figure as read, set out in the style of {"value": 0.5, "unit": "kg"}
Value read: {"value": 90, "unit": "kg"}
